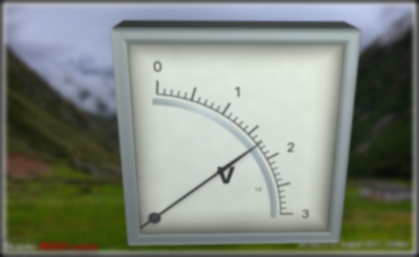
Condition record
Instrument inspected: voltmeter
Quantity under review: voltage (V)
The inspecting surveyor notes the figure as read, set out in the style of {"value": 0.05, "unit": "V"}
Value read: {"value": 1.7, "unit": "V"}
